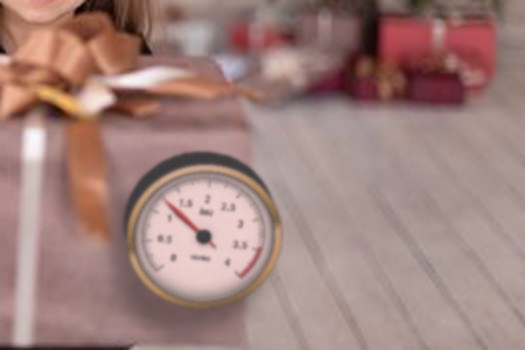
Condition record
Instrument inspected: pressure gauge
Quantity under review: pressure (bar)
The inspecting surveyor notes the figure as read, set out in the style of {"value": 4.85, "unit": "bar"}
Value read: {"value": 1.25, "unit": "bar"}
